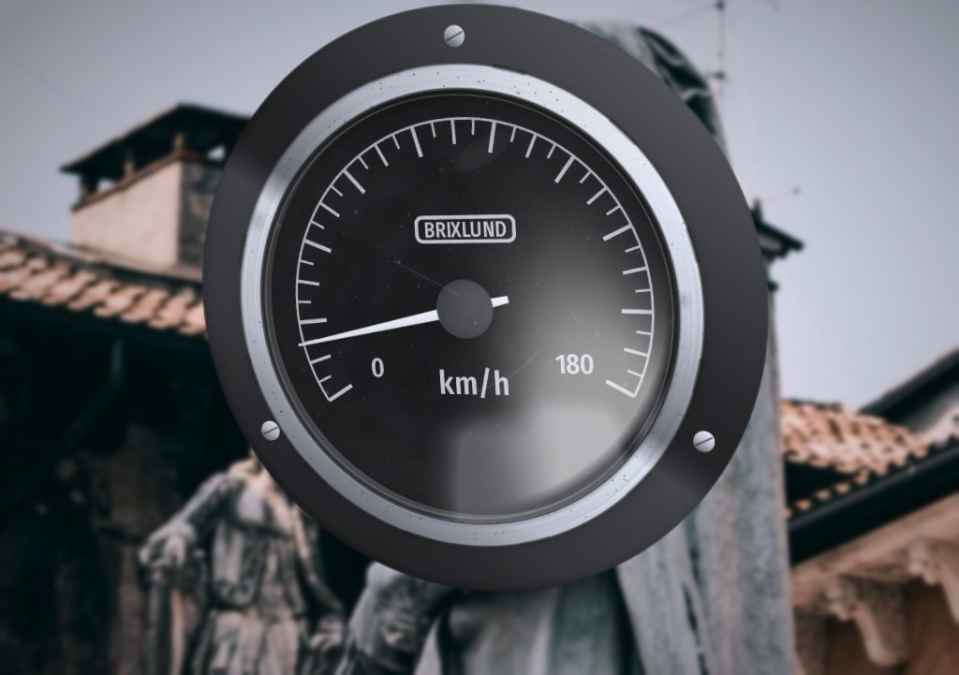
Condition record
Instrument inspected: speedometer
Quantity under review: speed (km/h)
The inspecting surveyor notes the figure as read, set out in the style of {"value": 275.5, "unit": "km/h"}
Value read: {"value": 15, "unit": "km/h"}
